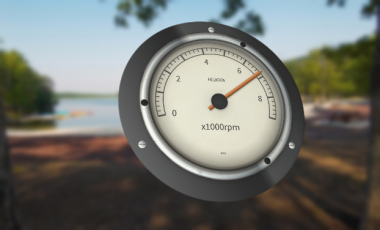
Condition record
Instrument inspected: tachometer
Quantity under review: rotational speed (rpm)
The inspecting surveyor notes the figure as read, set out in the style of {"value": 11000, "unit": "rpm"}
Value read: {"value": 6800, "unit": "rpm"}
